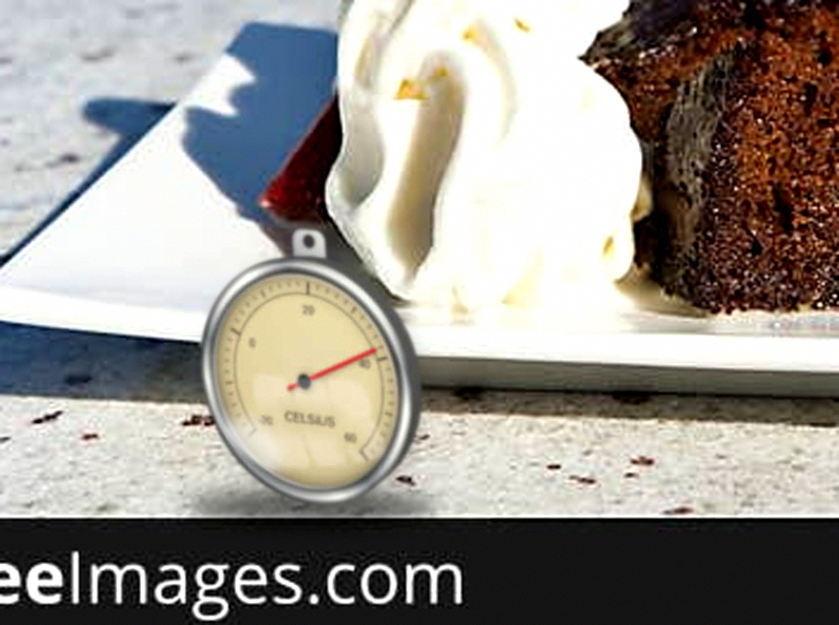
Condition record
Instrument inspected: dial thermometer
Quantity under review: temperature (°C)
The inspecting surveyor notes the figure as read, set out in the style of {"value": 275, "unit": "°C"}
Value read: {"value": 38, "unit": "°C"}
